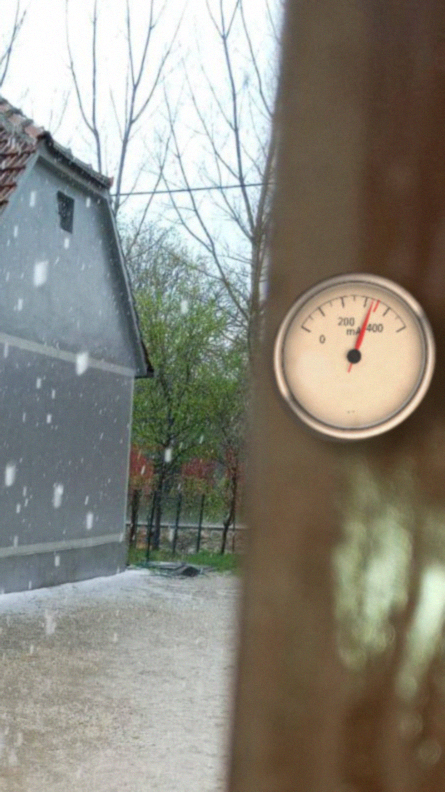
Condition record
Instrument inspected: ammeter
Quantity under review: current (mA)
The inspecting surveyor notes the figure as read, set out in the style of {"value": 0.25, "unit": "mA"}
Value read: {"value": 325, "unit": "mA"}
